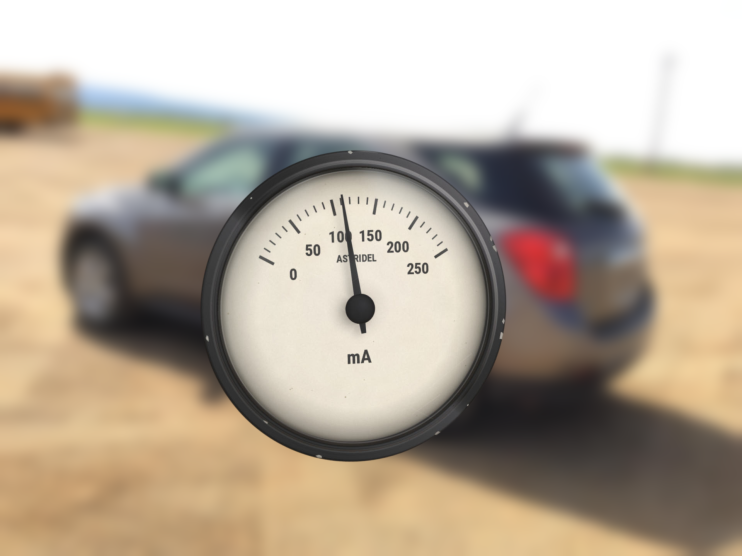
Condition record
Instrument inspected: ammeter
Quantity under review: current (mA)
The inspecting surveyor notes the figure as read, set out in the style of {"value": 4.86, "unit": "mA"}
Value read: {"value": 110, "unit": "mA"}
